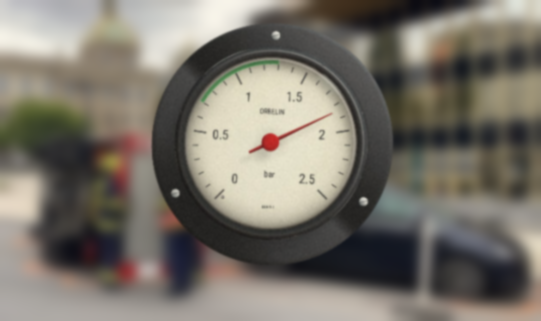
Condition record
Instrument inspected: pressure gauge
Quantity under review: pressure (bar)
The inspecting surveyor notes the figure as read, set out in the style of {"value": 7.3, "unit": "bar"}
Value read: {"value": 1.85, "unit": "bar"}
